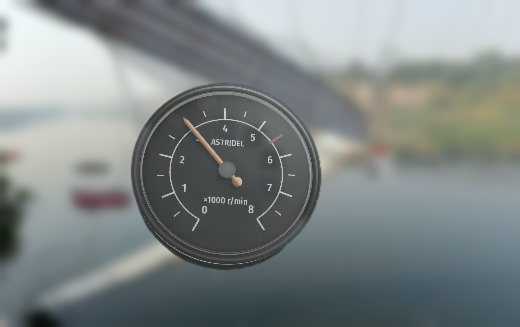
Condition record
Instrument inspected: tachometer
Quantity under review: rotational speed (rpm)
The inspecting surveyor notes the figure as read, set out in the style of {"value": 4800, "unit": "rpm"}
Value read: {"value": 3000, "unit": "rpm"}
